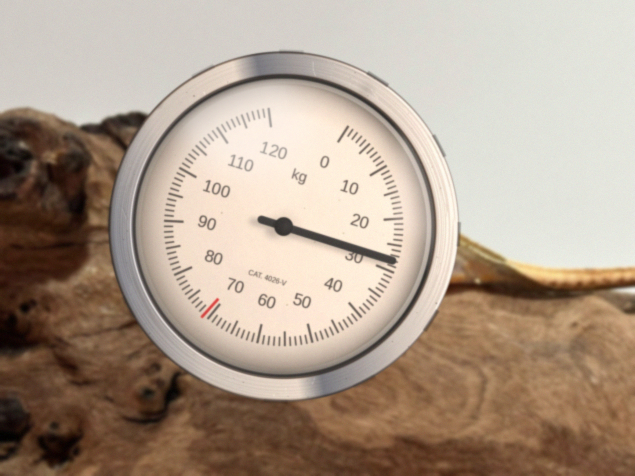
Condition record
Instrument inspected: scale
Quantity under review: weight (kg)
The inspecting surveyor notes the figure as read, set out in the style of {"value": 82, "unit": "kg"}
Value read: {"value": 28, "unit": "kg"}
